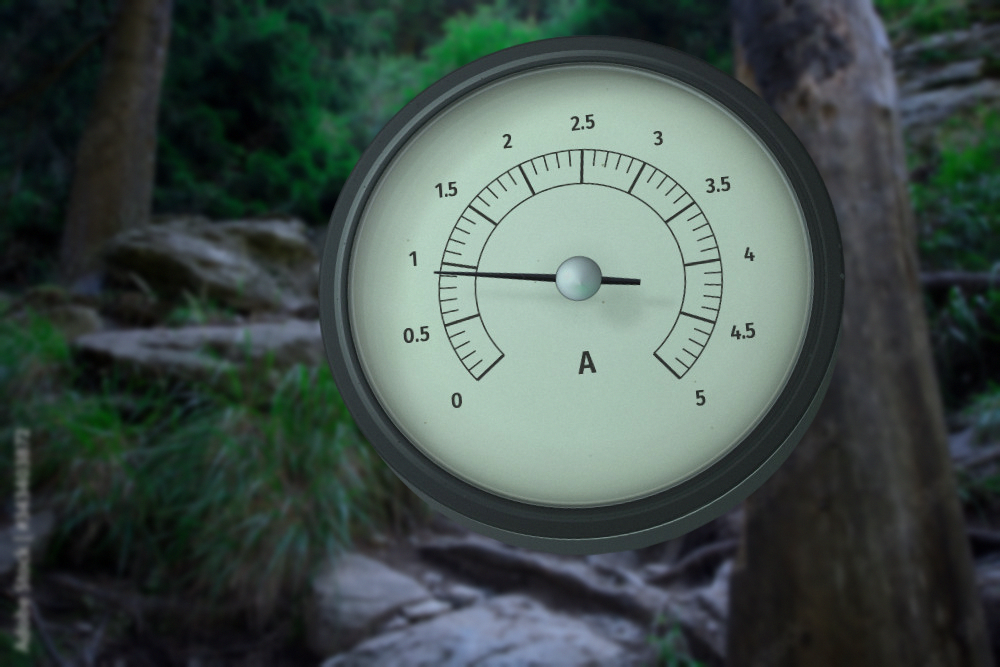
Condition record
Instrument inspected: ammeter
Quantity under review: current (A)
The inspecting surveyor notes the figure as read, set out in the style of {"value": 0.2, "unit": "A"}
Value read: {"value": 0.9, "unit": "A"}
